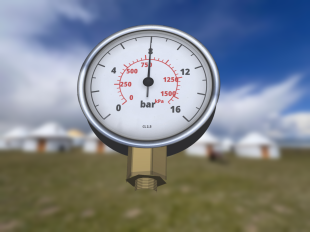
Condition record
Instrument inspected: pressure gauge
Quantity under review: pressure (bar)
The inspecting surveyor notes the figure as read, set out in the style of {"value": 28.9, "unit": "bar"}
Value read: {"value": 8, "unit": "bar"}
